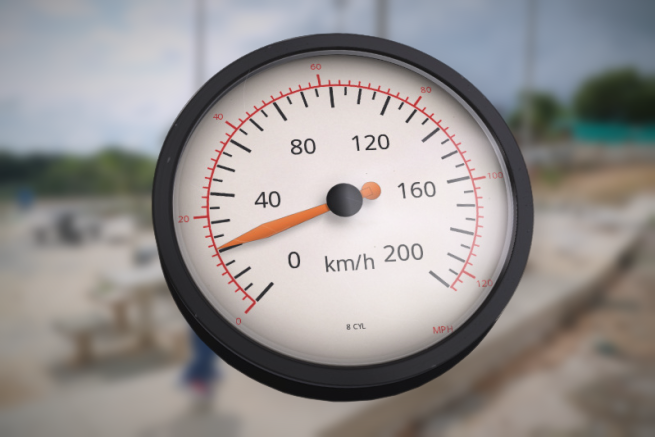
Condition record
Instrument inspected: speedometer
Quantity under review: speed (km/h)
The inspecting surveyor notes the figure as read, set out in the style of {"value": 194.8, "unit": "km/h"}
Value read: {"value": 20, "unit": "km/h"}
